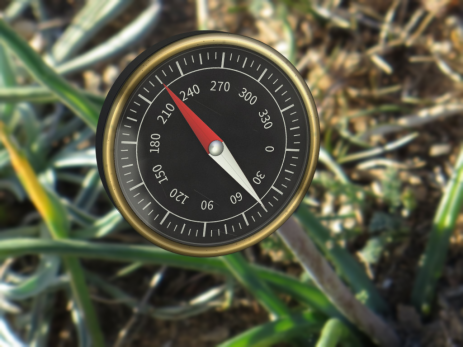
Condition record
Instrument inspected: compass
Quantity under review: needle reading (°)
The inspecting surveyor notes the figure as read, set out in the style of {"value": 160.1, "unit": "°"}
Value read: {"value": 225, "unit": "°"}
